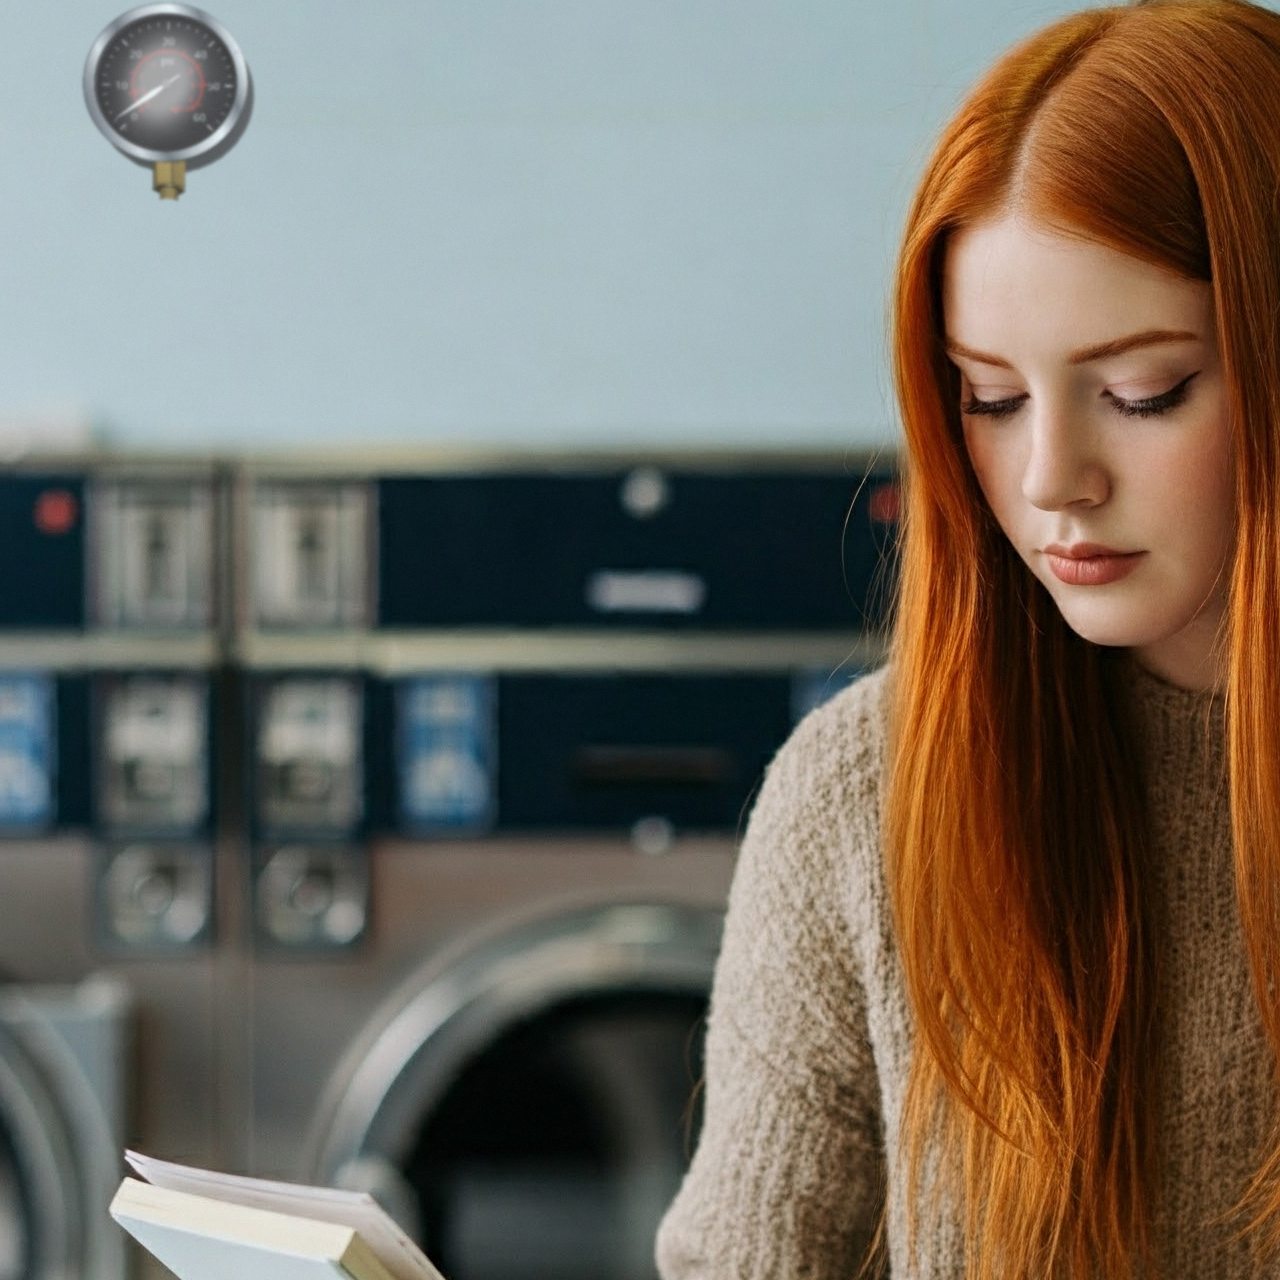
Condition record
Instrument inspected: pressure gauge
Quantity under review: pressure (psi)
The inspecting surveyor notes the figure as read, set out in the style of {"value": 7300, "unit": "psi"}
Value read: {"value": 2, "unit": "psi"}
